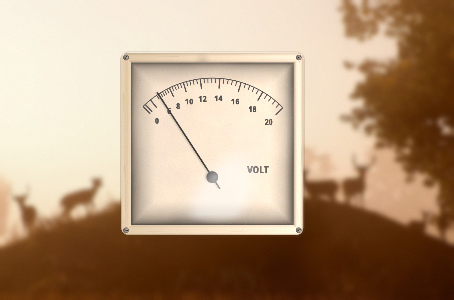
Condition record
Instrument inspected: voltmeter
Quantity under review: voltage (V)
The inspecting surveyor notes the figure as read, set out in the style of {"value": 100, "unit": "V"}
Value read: {"value": 6, "unit": "V"}
